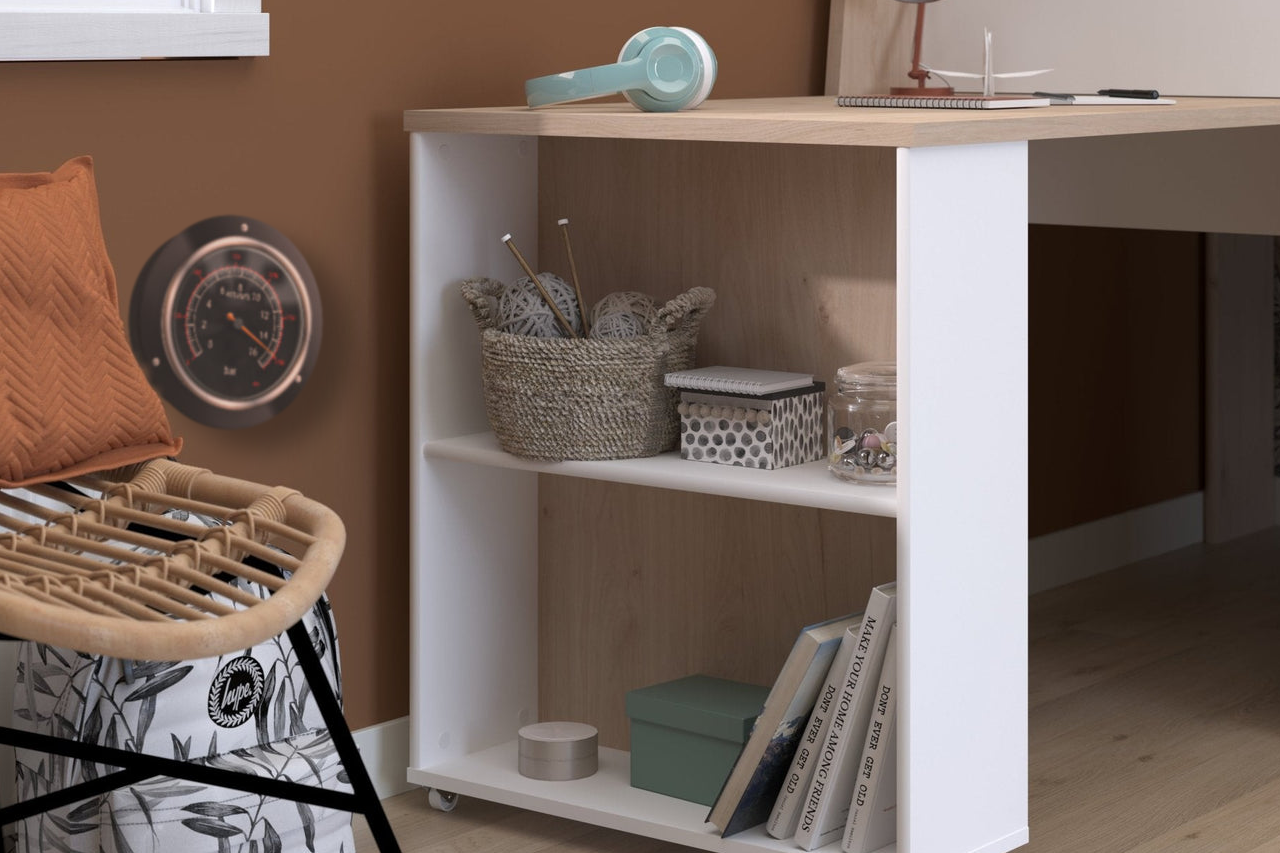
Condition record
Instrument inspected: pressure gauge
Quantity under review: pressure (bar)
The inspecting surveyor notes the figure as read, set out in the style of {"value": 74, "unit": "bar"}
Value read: {"value": 15, "unit": "bar"}
